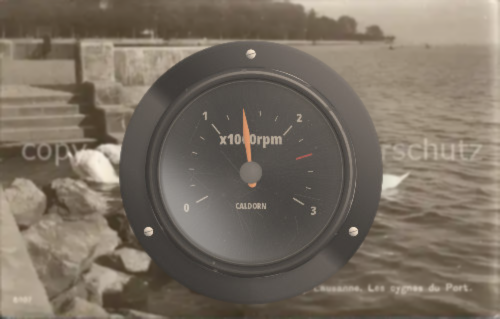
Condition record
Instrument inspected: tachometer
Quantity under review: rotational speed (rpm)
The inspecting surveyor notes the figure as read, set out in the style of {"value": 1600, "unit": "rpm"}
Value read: {"value": 1400, "unit": "rpm"}
